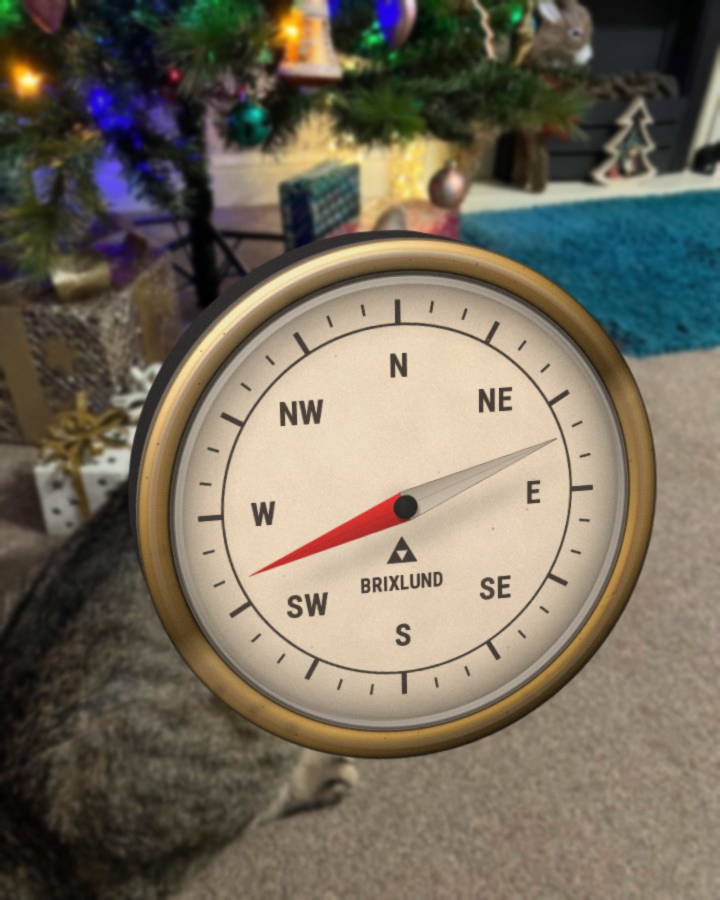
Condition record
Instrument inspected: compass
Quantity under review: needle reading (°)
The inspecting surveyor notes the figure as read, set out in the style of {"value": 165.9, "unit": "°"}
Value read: {"value": 250, "unit": "°"}
